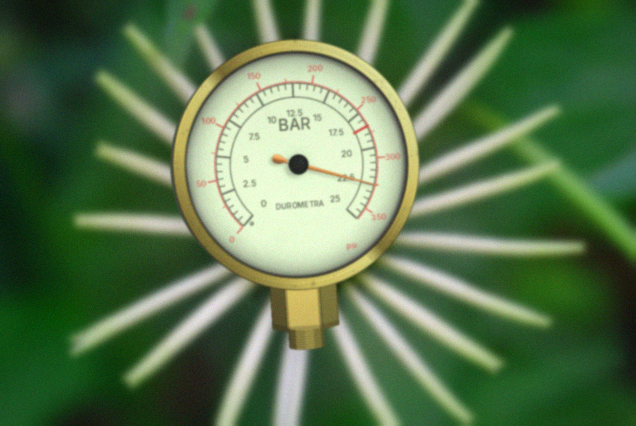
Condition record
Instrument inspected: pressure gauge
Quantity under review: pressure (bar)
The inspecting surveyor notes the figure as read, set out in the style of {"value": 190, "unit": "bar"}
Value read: {"value": 22.5, "unit": "bar"}
